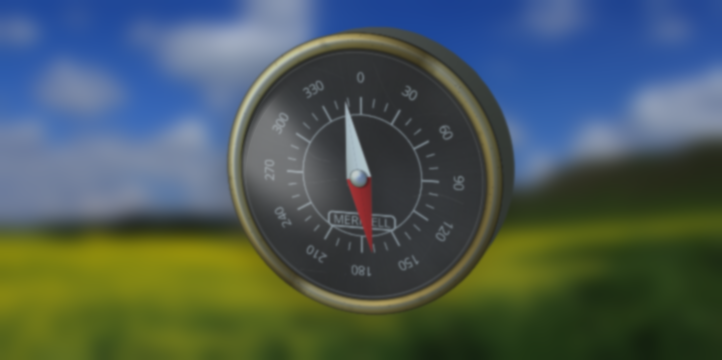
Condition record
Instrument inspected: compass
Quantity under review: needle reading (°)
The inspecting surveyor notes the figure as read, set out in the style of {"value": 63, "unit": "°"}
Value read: {"value": 170, "unit": "°"}
